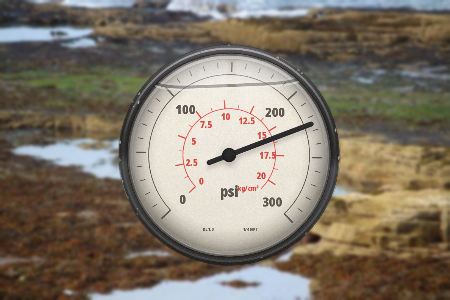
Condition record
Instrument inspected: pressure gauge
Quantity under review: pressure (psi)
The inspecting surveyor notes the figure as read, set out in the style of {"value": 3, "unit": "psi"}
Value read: {"value": 225, "unit": "psi"}
